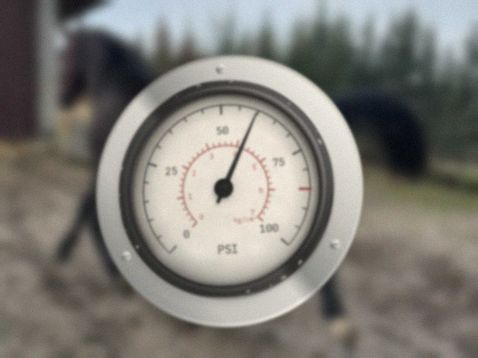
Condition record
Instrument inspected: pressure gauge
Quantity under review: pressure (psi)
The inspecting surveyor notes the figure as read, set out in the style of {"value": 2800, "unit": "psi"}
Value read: {"value": 60, "unit": "psi"}
